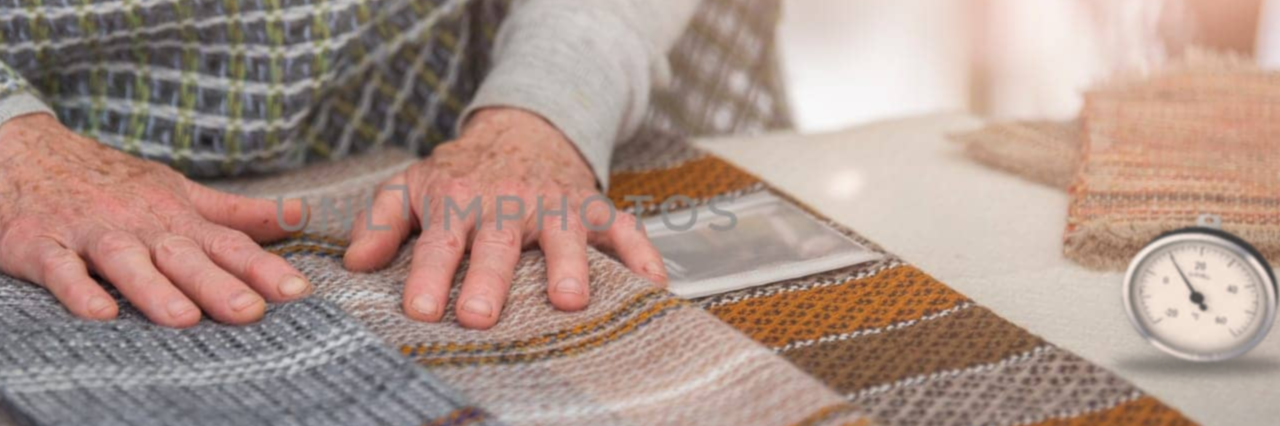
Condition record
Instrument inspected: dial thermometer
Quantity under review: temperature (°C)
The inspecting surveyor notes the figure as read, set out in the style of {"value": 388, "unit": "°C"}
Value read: {"value": 10, "unit": "°C"}
